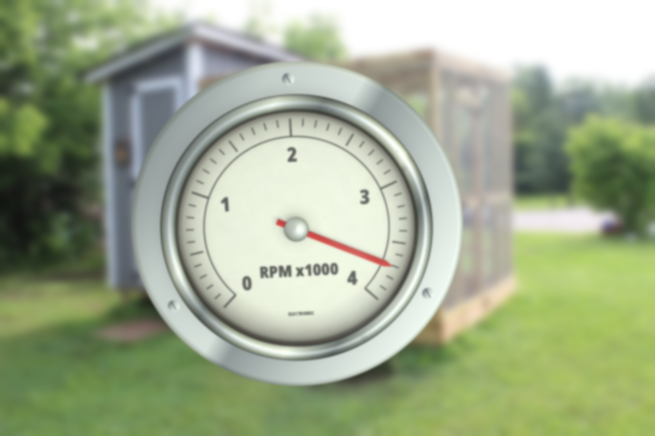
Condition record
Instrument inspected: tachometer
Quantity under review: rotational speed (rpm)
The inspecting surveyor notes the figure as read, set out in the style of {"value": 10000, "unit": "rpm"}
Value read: {"value": 3700, "unit": "rpm"}
